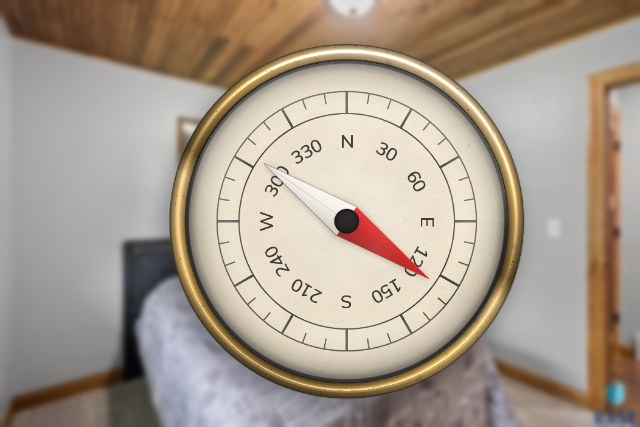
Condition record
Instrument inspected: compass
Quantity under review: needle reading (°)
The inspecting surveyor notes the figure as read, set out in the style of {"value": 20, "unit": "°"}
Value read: {"value": 125, "unit": "°"}
